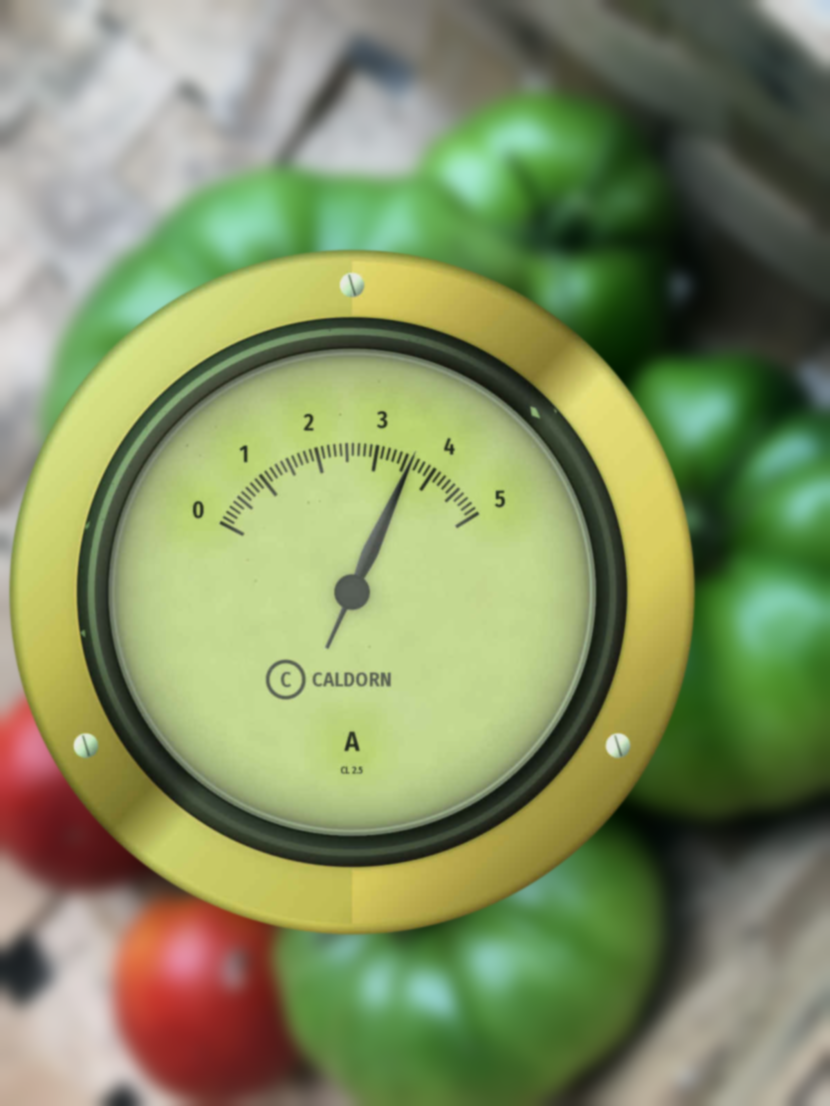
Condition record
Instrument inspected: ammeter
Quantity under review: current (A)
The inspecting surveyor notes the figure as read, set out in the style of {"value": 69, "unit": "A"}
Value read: {"value": 3.6, "unit": "A"}
